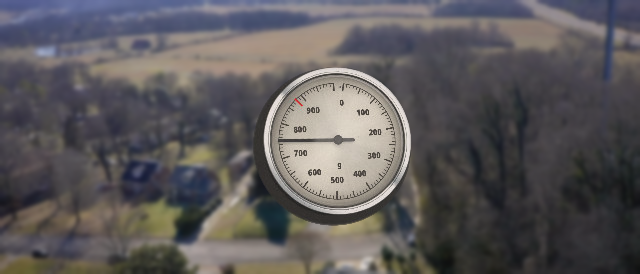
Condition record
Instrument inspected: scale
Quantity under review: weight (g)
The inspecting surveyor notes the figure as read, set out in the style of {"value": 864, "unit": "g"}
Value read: {"value": 750, "unit": "g"}
